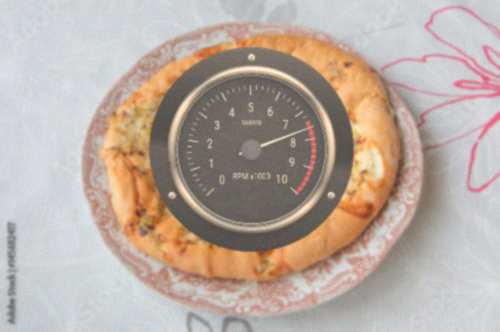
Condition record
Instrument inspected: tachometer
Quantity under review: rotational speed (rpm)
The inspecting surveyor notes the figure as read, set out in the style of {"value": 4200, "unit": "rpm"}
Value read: {"value": 7600, "unit": "rpm"}
